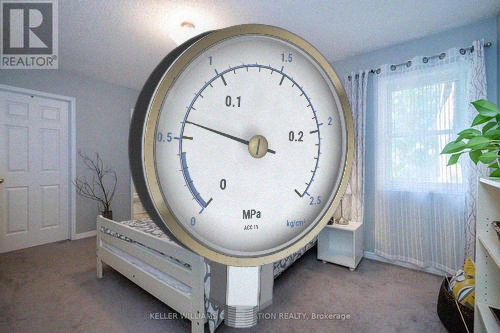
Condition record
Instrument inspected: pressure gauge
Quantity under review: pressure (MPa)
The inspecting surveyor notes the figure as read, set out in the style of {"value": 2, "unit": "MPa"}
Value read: {"value": 0.06, "unit": "MPa"}
